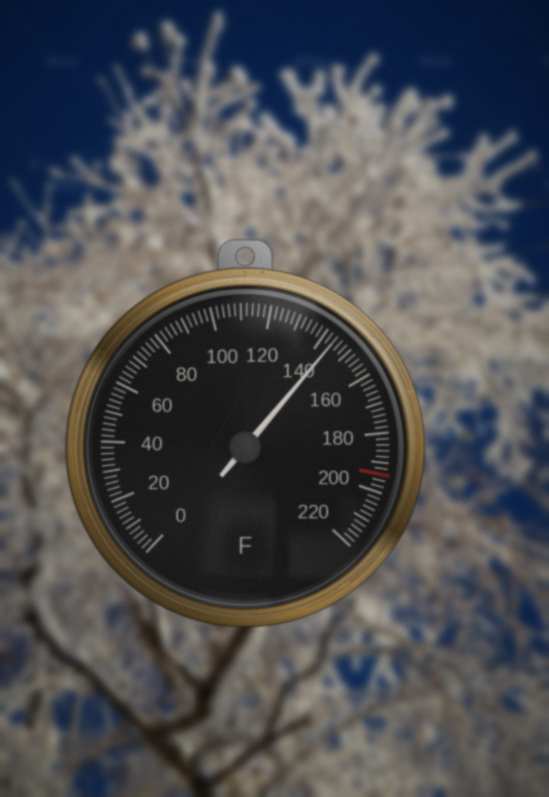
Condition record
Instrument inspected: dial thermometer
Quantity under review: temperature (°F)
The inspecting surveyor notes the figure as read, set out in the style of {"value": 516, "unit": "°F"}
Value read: {"value": 144, "unit": "°F"}
